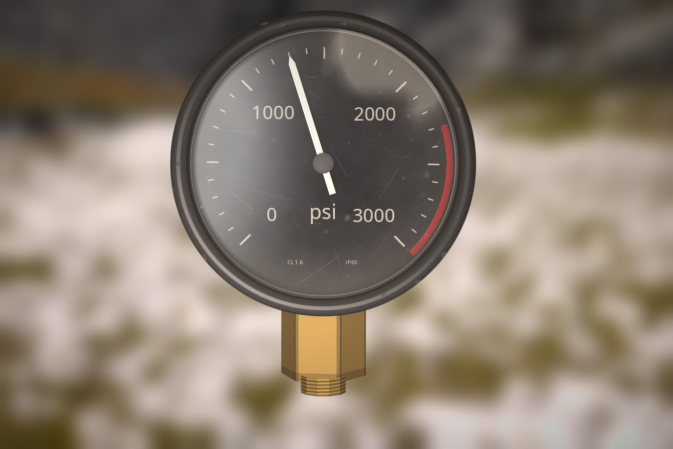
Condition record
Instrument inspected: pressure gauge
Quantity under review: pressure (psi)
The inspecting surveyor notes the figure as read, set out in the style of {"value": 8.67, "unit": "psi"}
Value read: {"value": 1300, "unit": "psi"}
